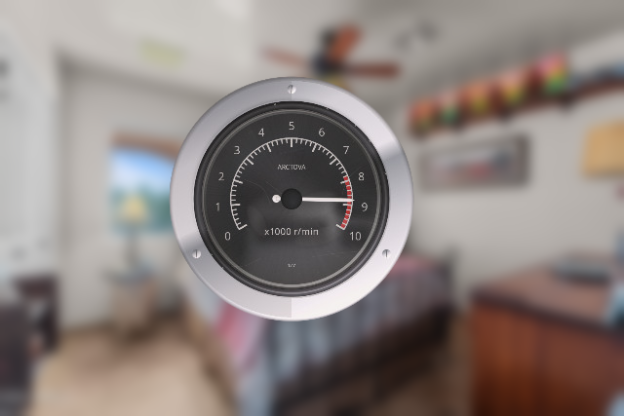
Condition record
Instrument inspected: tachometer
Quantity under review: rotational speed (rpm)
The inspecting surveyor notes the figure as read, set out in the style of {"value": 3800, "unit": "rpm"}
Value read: {"value": 8800, "unit": "rpm"}
